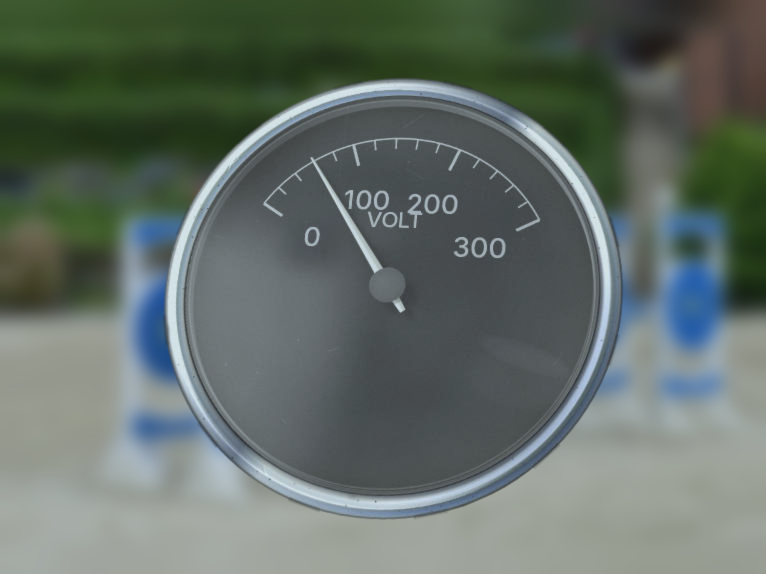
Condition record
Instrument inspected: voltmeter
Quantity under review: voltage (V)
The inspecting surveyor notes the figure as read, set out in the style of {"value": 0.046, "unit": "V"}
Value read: {"value": 60, "unit": "V"}
